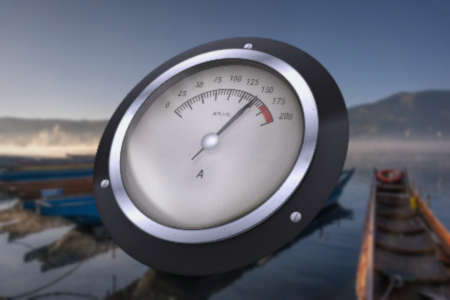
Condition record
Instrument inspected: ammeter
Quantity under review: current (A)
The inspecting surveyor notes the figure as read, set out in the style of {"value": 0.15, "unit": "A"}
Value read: {"value": 150, "unit": "A"}
